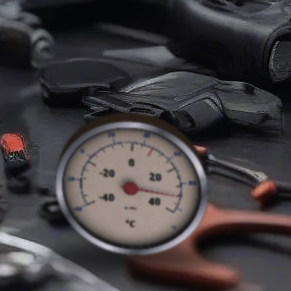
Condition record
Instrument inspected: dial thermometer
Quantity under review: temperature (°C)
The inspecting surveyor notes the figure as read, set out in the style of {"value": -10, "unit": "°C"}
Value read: {"value": 32, "unit": "°C"}
